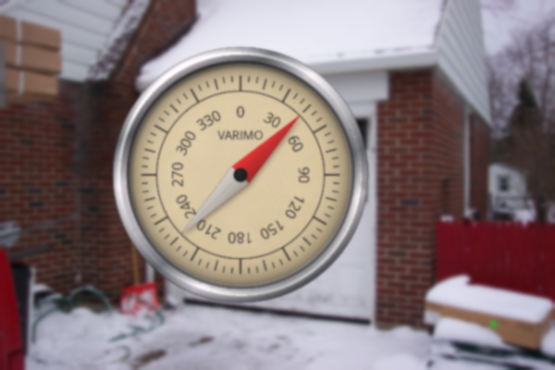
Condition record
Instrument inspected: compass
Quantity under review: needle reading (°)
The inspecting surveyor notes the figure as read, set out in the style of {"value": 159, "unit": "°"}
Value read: {"value": 45, "unit": "°"}
